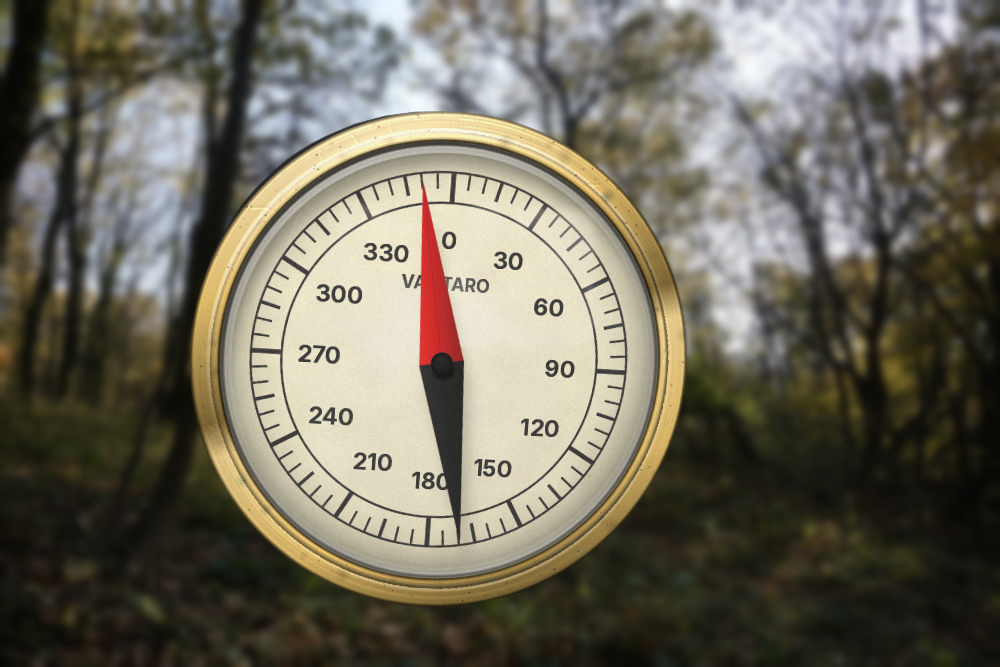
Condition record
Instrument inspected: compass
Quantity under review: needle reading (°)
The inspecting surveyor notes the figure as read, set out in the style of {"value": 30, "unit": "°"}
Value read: {"value": 350, "unit": "°"}
